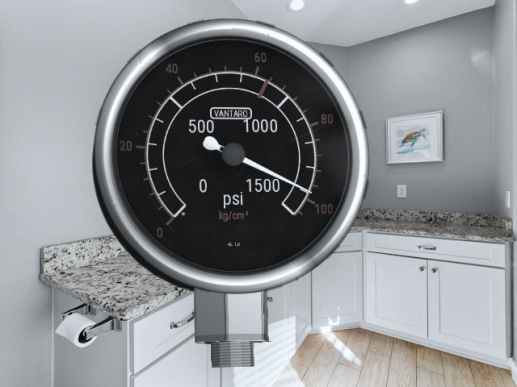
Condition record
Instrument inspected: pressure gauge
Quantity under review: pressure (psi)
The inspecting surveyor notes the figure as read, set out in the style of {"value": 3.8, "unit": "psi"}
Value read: {"value": 1400, "unit": "psi"}
